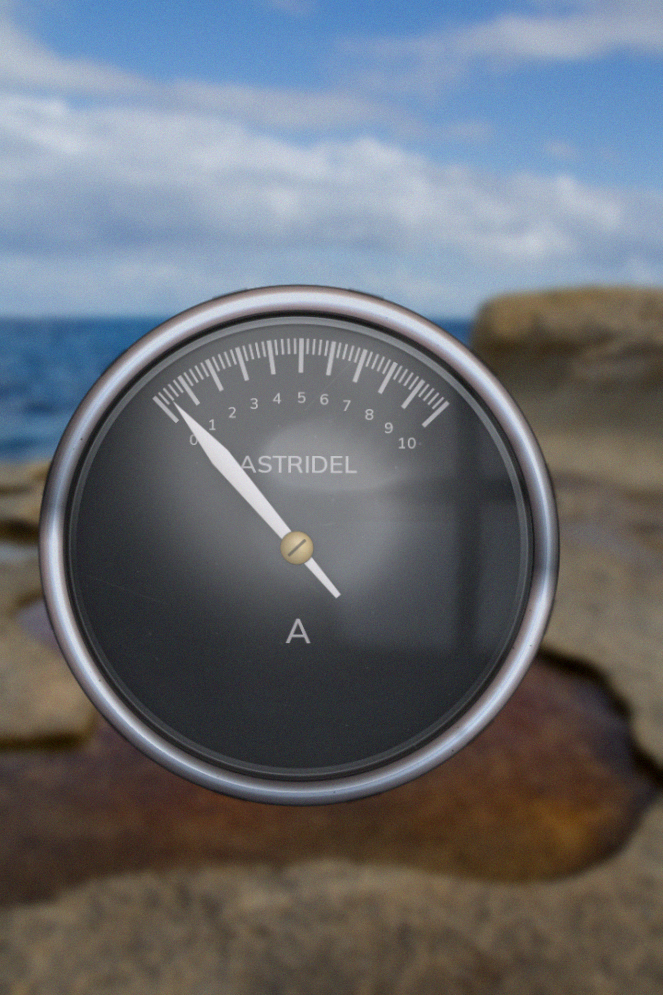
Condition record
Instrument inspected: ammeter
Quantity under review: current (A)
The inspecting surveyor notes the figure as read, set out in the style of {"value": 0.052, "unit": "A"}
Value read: {"value": 0.4, "unit": "A"}
